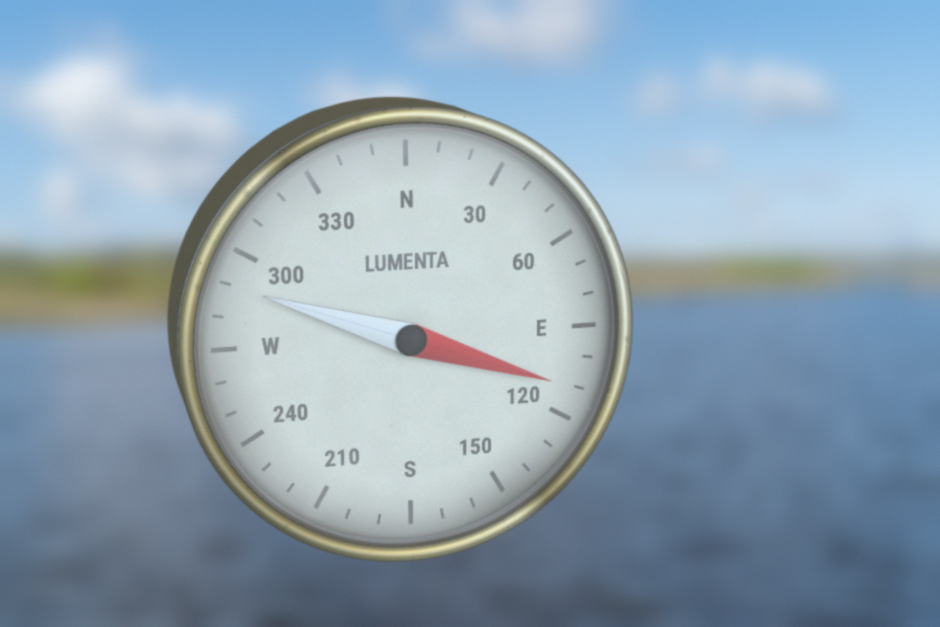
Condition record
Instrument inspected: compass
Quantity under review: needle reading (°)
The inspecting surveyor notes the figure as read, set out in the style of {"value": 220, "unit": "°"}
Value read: {"value": 110, "unit": "°"}
